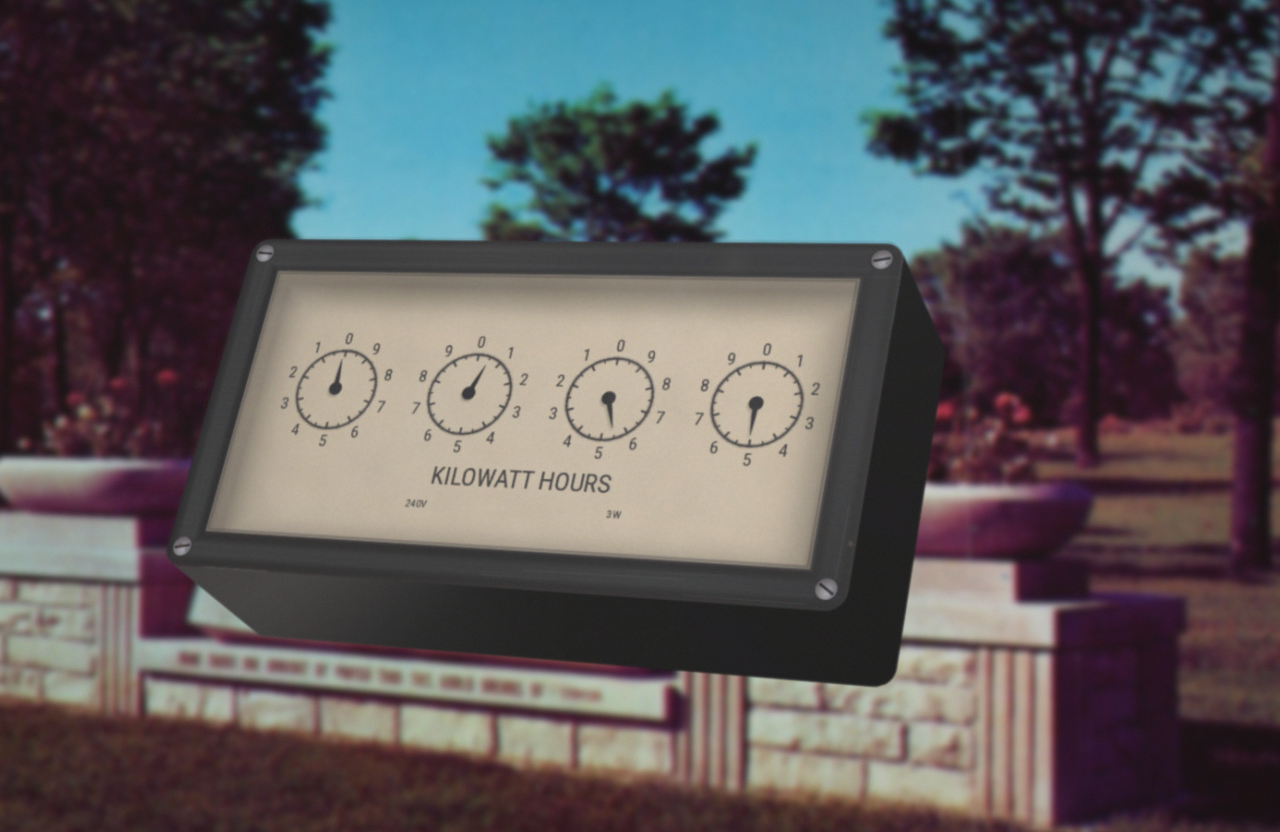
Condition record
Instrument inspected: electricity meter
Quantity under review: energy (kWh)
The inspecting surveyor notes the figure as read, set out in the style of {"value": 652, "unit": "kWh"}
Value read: {"value": 55, "unit": "kWh"}
